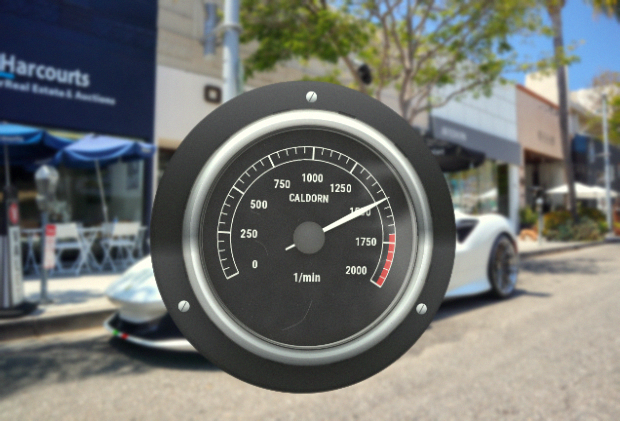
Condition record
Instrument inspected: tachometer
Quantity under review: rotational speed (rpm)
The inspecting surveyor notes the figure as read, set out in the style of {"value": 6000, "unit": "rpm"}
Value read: {"value": 1500, "unit": "rpm"}
